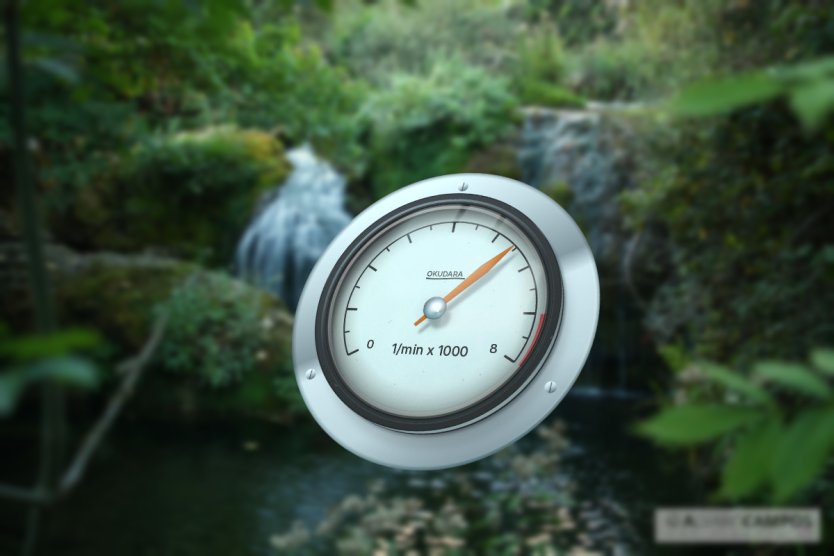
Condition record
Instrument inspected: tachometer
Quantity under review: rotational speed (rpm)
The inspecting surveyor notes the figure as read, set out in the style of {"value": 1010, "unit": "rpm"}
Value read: {"value": 5500, "unit": "rpm"}
